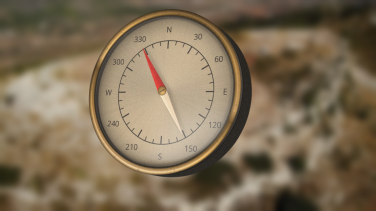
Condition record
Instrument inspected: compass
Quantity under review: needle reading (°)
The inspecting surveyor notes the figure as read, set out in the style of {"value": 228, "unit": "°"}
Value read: {"value": 330, "unit": "°"}
